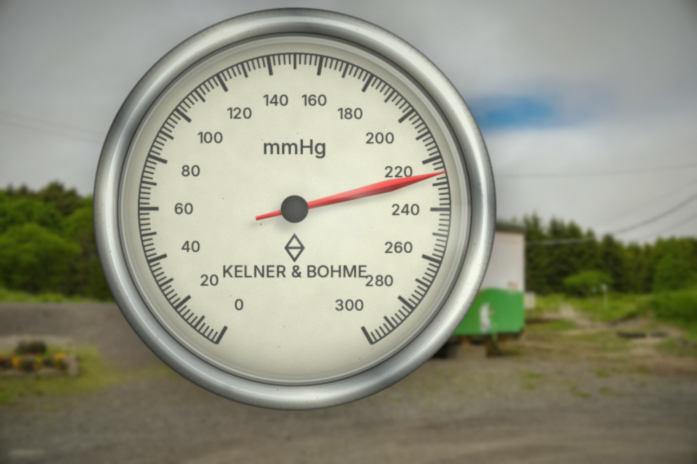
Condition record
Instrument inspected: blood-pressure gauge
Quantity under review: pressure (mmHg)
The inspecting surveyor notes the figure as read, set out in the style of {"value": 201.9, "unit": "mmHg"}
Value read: {"value": 226, "unit": "mmHg"}
